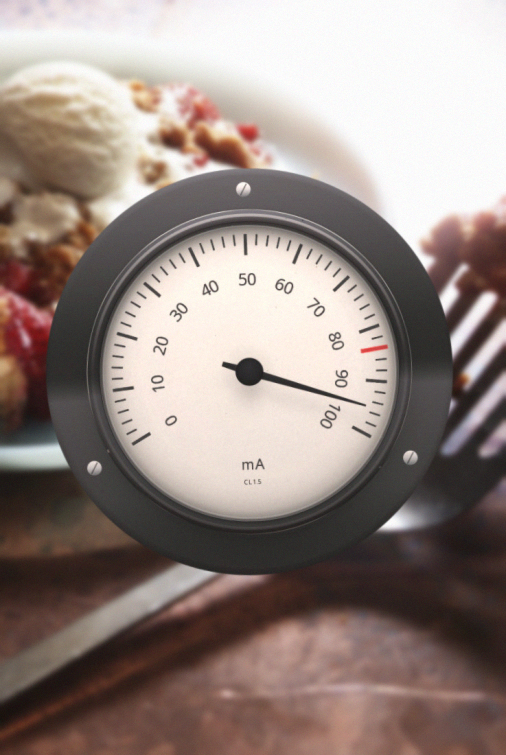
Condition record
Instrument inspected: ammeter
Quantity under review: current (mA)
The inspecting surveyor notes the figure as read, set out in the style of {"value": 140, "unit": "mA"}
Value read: {"value": 95, "unit": "mA"}
